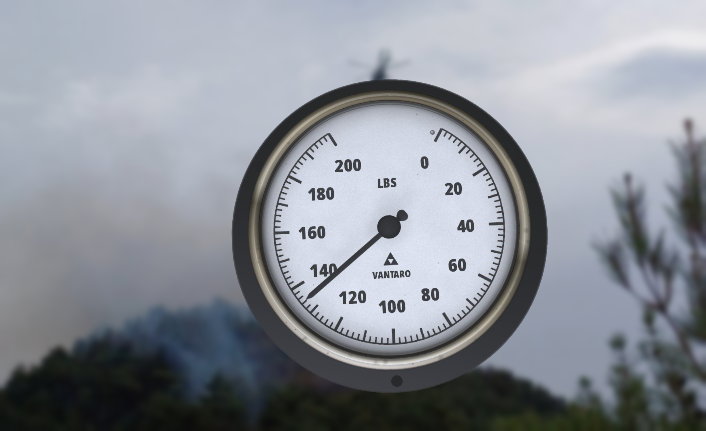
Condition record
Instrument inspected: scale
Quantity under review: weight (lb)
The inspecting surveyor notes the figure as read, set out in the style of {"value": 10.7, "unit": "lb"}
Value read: {"value": 134, "unit": "lb"}
